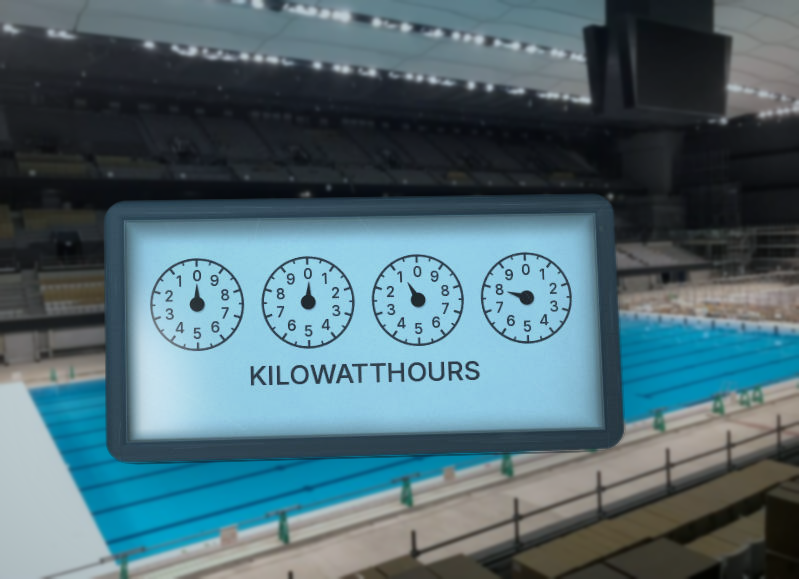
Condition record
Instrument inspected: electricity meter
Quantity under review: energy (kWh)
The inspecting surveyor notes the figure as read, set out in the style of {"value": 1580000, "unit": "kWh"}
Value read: {"value": 8, "unit": "kWh"}
